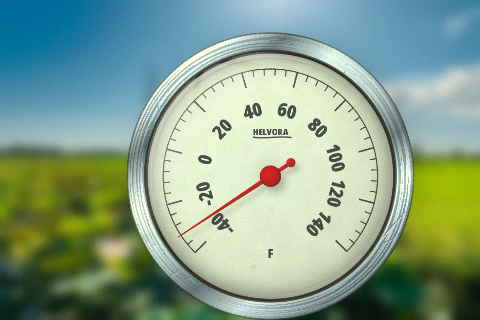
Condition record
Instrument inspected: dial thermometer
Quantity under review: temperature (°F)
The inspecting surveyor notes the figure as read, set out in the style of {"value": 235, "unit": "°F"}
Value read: {"value": -32, "unit": "°F"}
